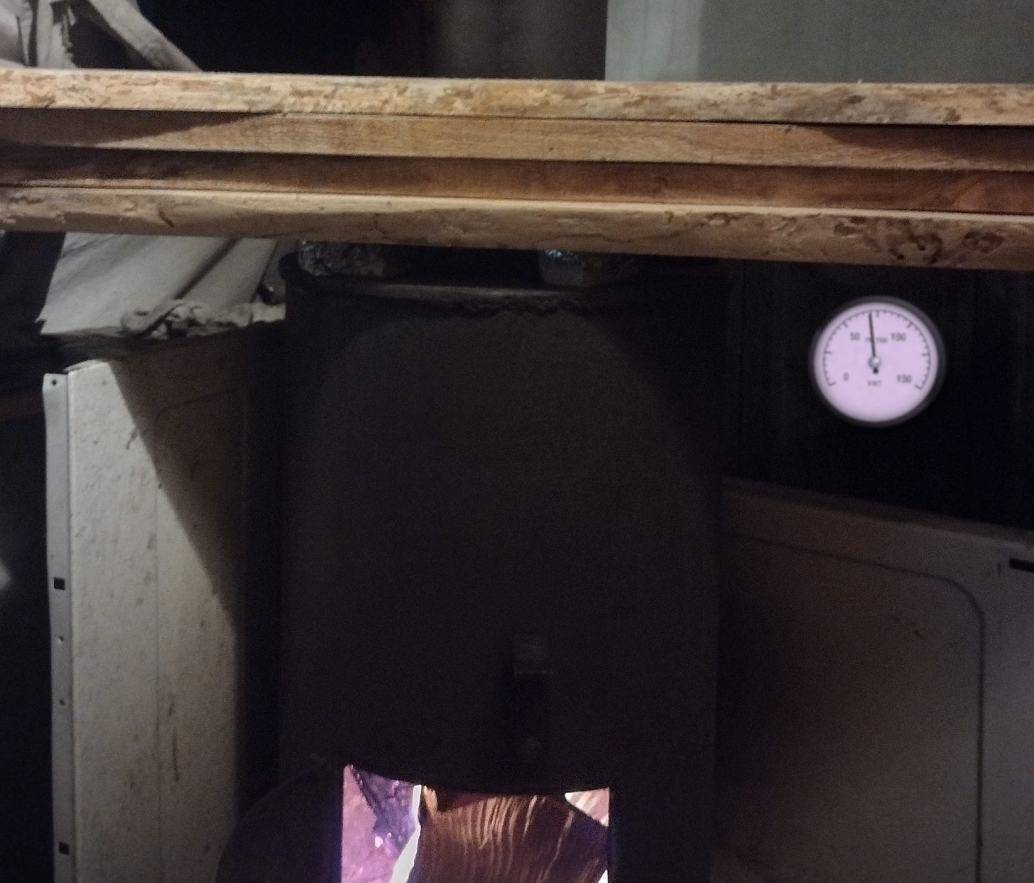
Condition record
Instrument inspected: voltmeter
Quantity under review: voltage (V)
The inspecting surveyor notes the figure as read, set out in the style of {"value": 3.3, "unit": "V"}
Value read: {"value": 70, "unit": "V"}
